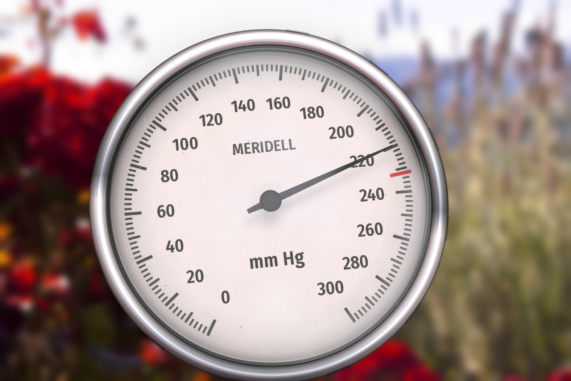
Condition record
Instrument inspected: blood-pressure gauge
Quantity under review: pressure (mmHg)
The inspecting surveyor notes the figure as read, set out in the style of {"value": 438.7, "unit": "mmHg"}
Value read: {"value": 220, "unit": "mmHg"}
